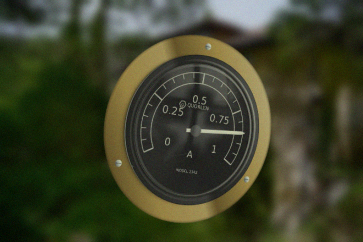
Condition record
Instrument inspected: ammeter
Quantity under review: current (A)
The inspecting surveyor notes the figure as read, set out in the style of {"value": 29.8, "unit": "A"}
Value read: {"value": 0.85, "unit": "A"}
